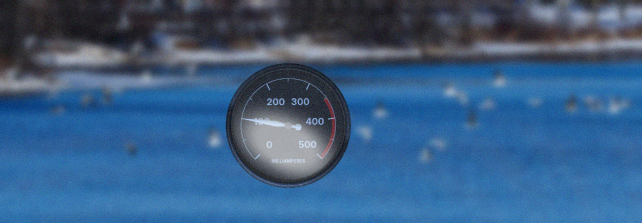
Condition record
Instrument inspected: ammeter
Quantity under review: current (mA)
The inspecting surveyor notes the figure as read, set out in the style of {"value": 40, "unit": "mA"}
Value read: {"value": 100, "unit": "mA"}
